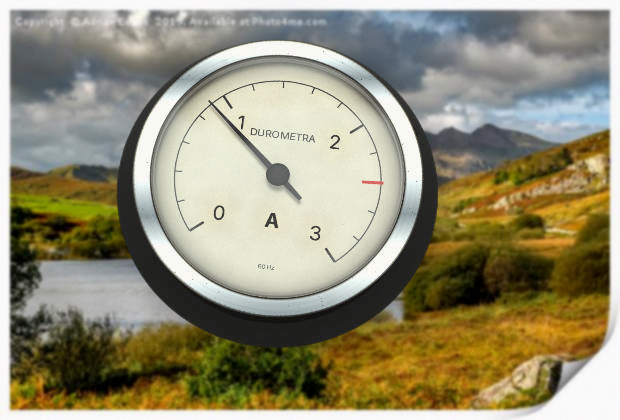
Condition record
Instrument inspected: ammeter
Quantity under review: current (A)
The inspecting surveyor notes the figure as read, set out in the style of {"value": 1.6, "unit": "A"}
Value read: {"value": 0.9, "unit": "A"}
